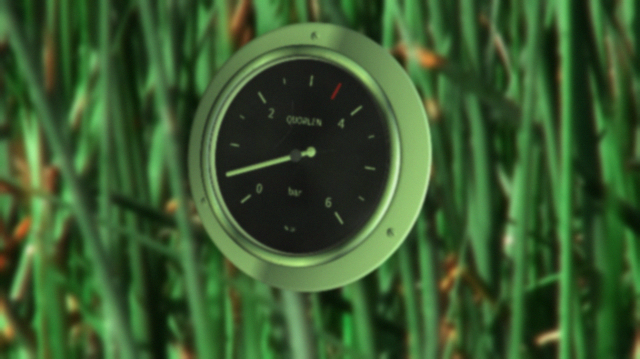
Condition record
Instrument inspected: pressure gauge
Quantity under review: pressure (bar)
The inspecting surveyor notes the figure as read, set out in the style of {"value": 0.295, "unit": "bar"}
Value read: {"value": 0.5, "unit": "bar"}
